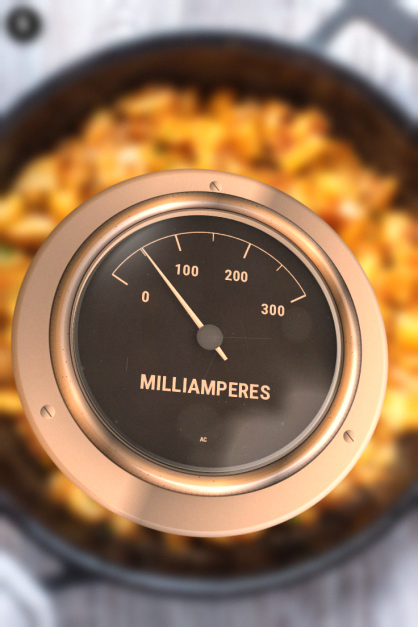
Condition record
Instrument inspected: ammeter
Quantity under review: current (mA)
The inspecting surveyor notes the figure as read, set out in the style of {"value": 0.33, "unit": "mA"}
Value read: {"value": 50, "unit": "mA"}
